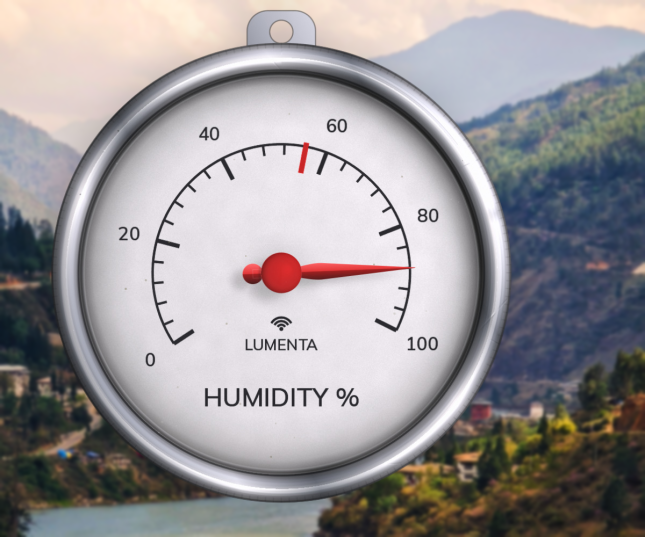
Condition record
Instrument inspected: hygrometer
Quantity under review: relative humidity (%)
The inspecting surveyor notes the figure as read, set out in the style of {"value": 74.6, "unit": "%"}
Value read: {"value": 88, "unit": "%"}
